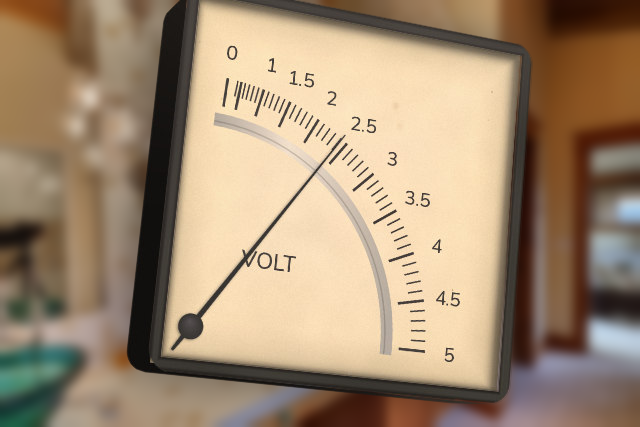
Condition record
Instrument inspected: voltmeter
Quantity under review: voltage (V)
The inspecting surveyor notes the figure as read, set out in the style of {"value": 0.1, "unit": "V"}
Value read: {"value": 2.4, "unit": "V"}
